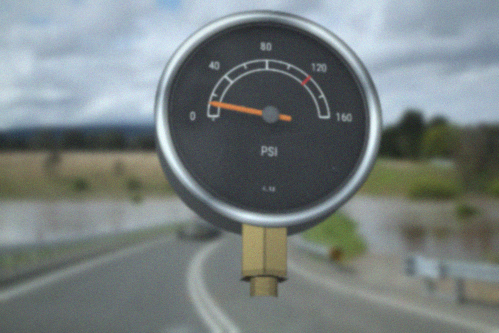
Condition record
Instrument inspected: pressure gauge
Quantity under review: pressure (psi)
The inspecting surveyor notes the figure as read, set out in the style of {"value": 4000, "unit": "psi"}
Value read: {"value": 10, "unit": "psi"}
